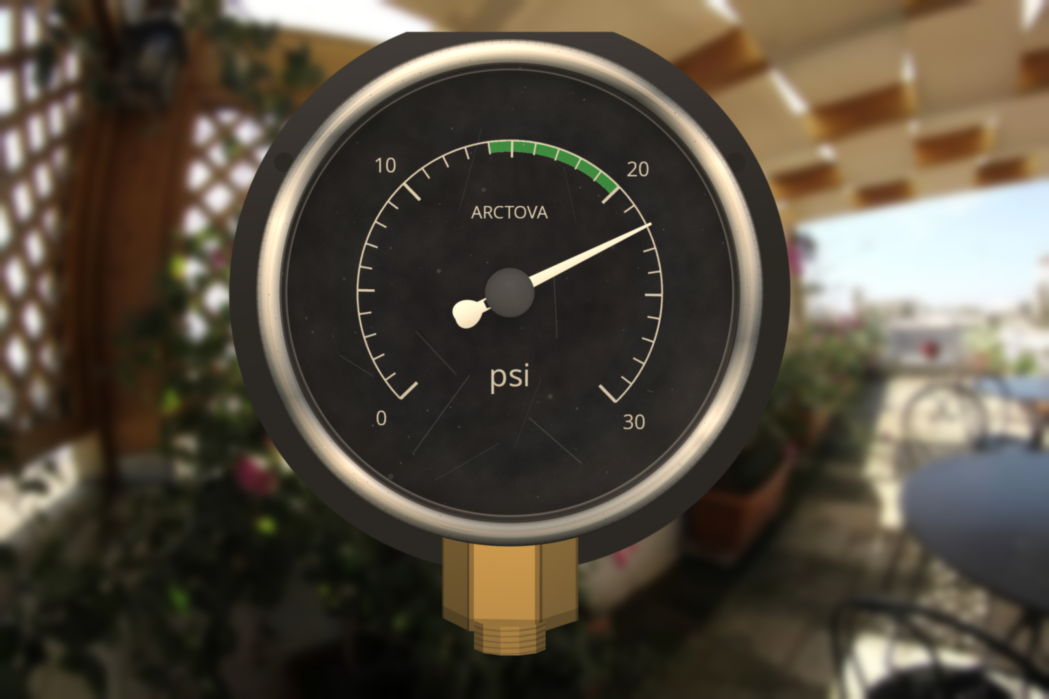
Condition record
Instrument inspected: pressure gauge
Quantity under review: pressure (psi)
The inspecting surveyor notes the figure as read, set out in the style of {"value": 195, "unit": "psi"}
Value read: {"value": 22, "unit": "psi"}
